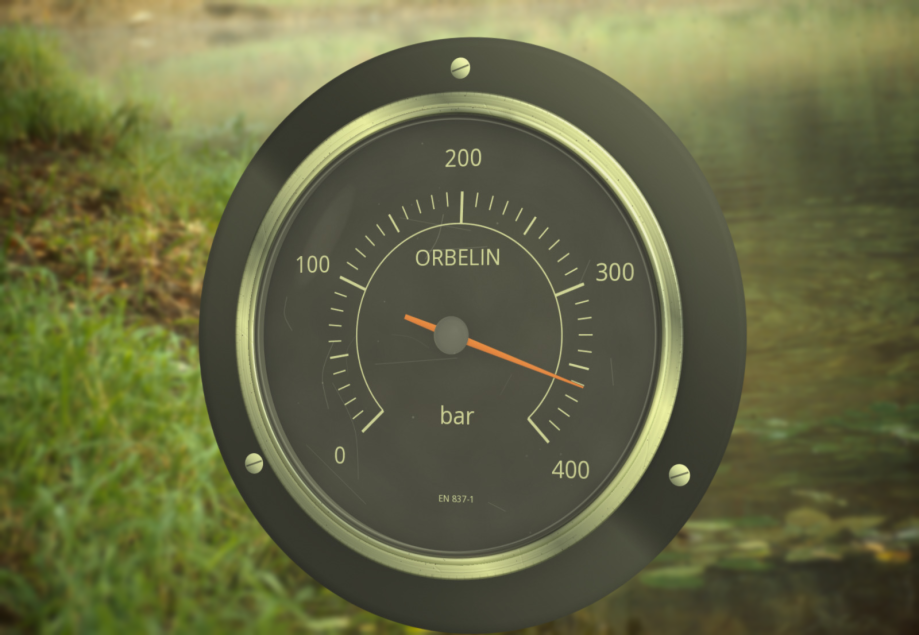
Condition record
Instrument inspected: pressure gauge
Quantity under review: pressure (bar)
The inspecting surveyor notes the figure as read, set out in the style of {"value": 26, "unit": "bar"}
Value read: {"value": 360, "unit": "bar"}
